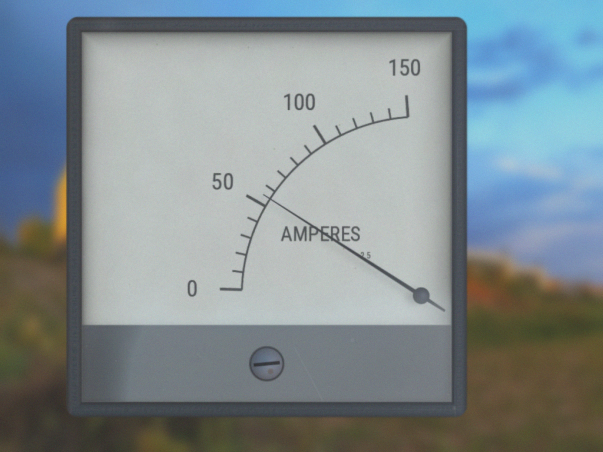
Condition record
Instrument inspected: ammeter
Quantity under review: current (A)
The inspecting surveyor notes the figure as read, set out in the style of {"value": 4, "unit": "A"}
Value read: {"value": 55, "unit": "A"}
